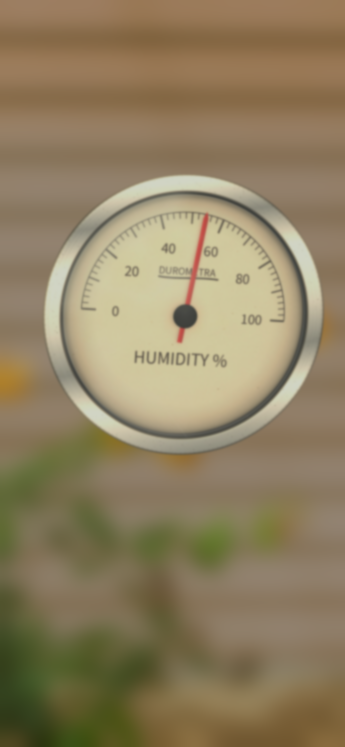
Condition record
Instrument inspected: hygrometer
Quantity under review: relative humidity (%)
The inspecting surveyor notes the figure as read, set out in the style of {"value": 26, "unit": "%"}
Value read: {"value": 54, "unit": "%"}
